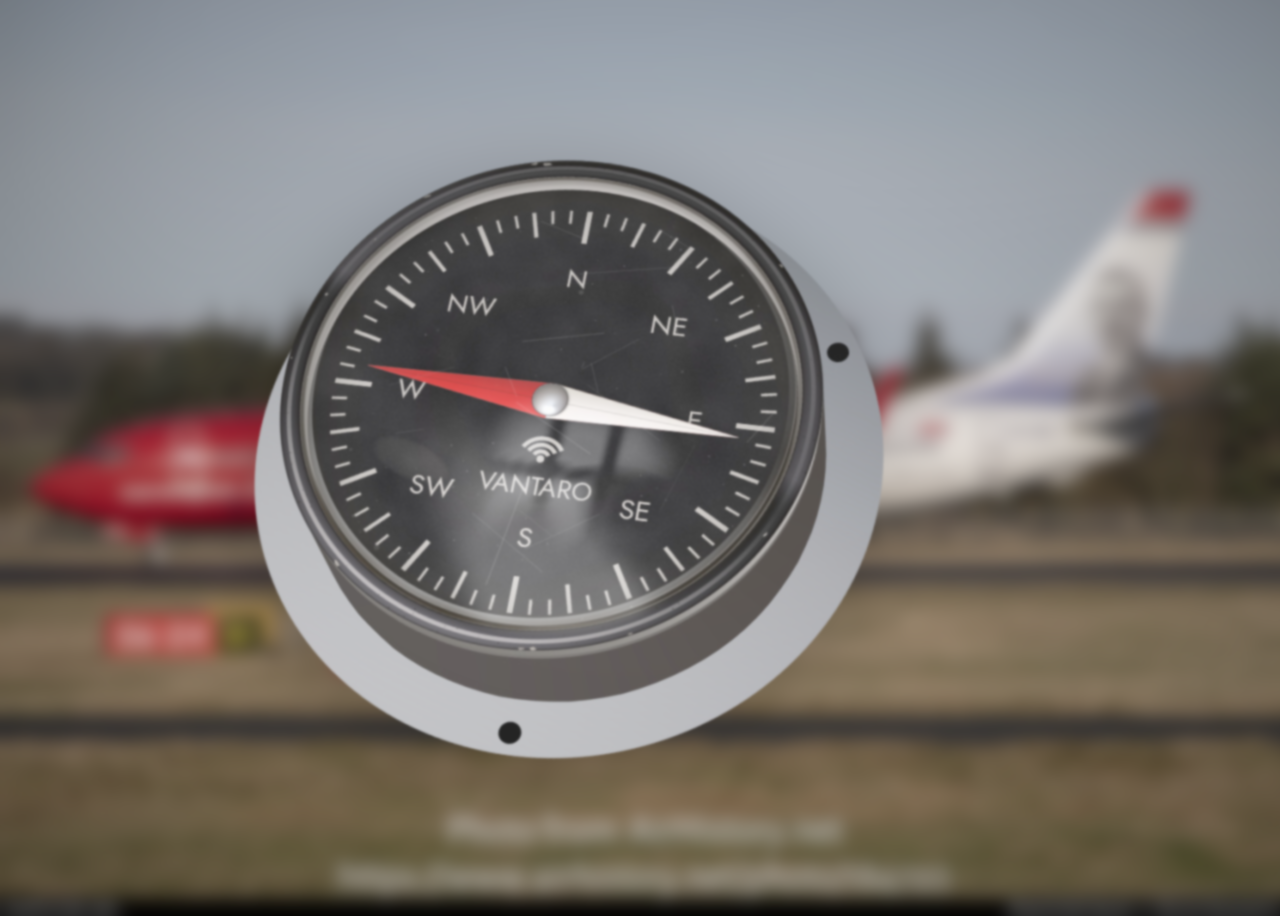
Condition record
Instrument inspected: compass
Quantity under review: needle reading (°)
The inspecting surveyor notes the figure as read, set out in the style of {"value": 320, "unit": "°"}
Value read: {"value": 275, "unit": "°"}
